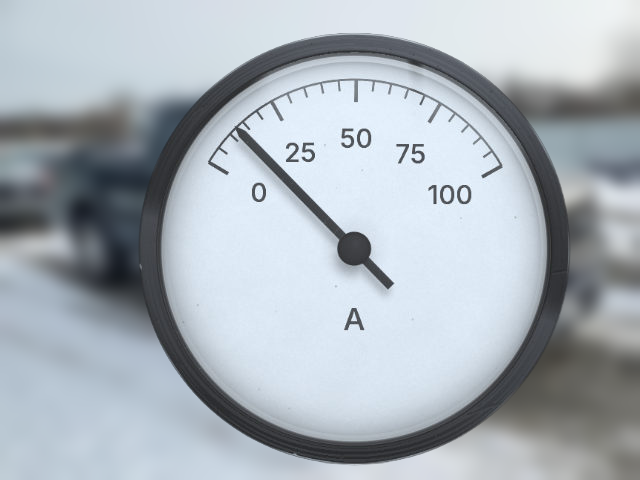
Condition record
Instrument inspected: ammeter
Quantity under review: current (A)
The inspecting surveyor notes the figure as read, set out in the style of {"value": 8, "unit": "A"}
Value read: {"value": 12.5, "unit": "A"}
